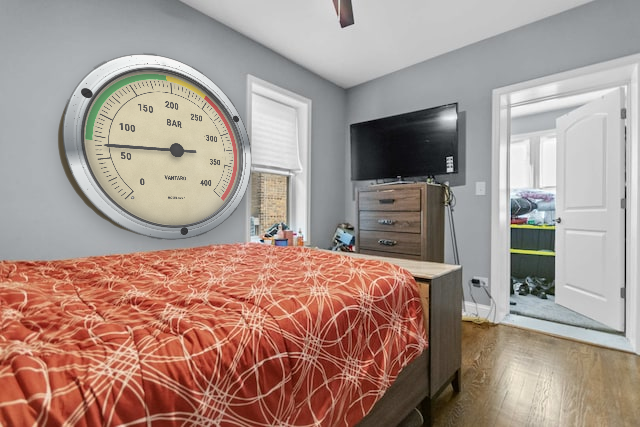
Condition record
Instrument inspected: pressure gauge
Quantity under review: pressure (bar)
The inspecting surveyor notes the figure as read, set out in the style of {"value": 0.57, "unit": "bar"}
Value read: {"value": 65, "unit": "bar"}
